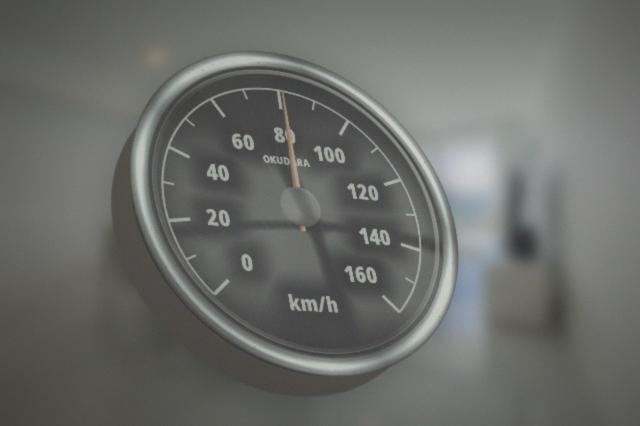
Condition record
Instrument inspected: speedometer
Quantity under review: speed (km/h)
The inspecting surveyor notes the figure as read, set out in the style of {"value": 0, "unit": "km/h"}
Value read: {"value": 80, "unit": "km/h"}
